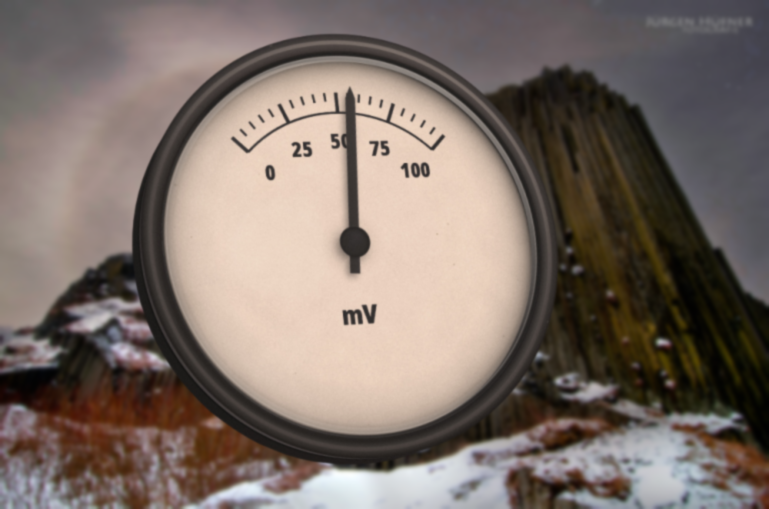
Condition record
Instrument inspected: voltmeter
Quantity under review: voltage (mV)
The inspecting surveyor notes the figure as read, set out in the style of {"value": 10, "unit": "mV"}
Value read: {"value": 55, "unit": "mV"}
